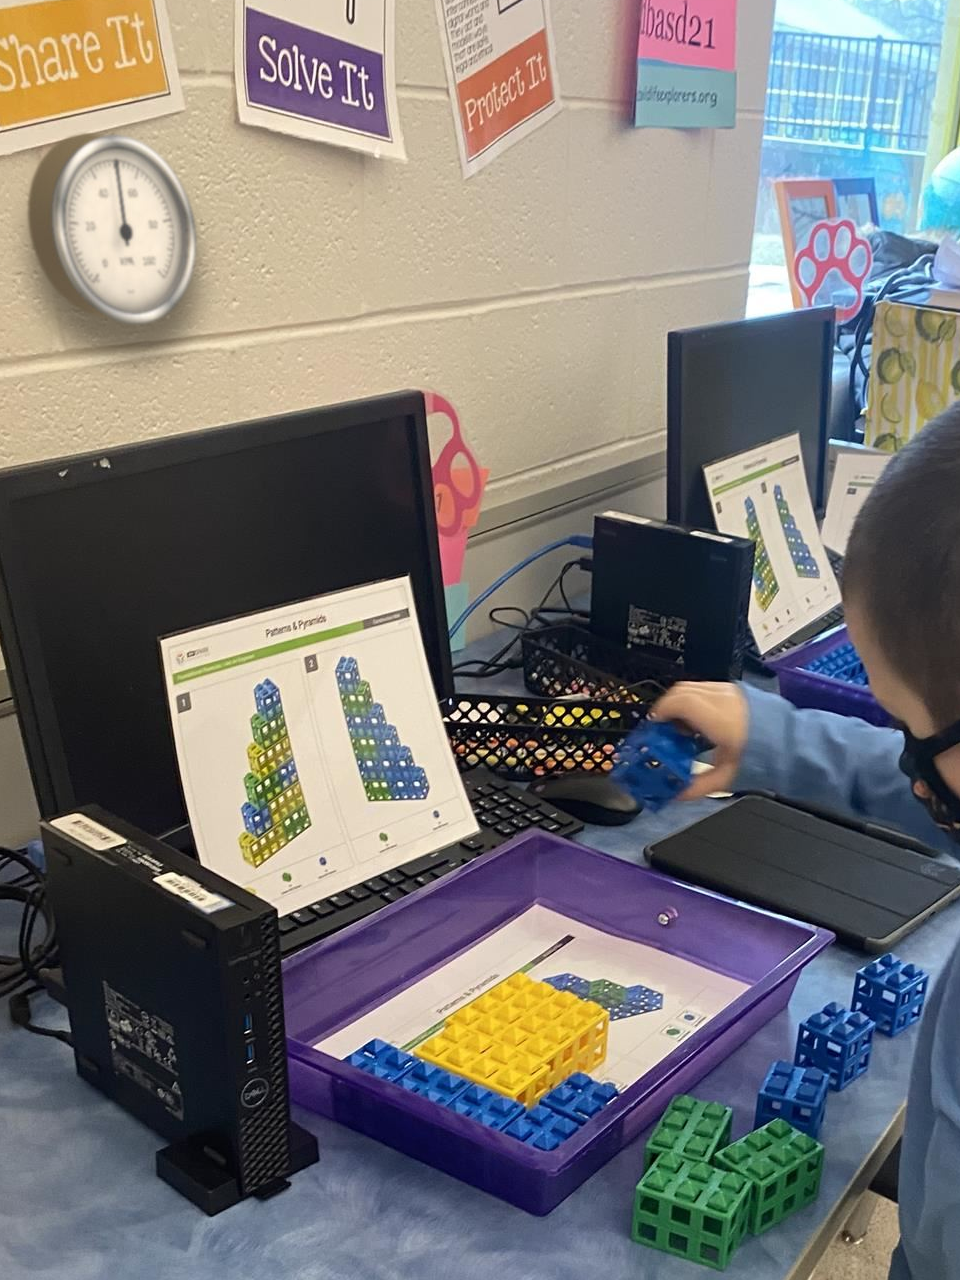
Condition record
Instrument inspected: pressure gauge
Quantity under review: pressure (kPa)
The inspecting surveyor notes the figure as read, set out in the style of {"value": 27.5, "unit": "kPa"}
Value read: {"value": 50, "unit": "kPa"}
